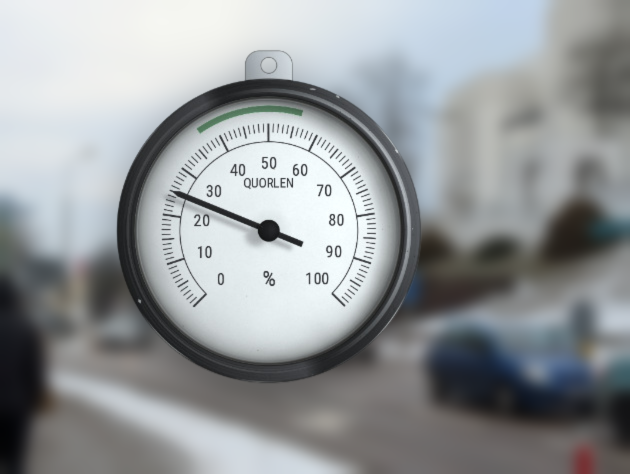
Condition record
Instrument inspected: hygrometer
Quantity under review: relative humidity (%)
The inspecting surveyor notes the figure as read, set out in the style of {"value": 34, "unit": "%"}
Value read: {"value": 25, "unit": "%"}
